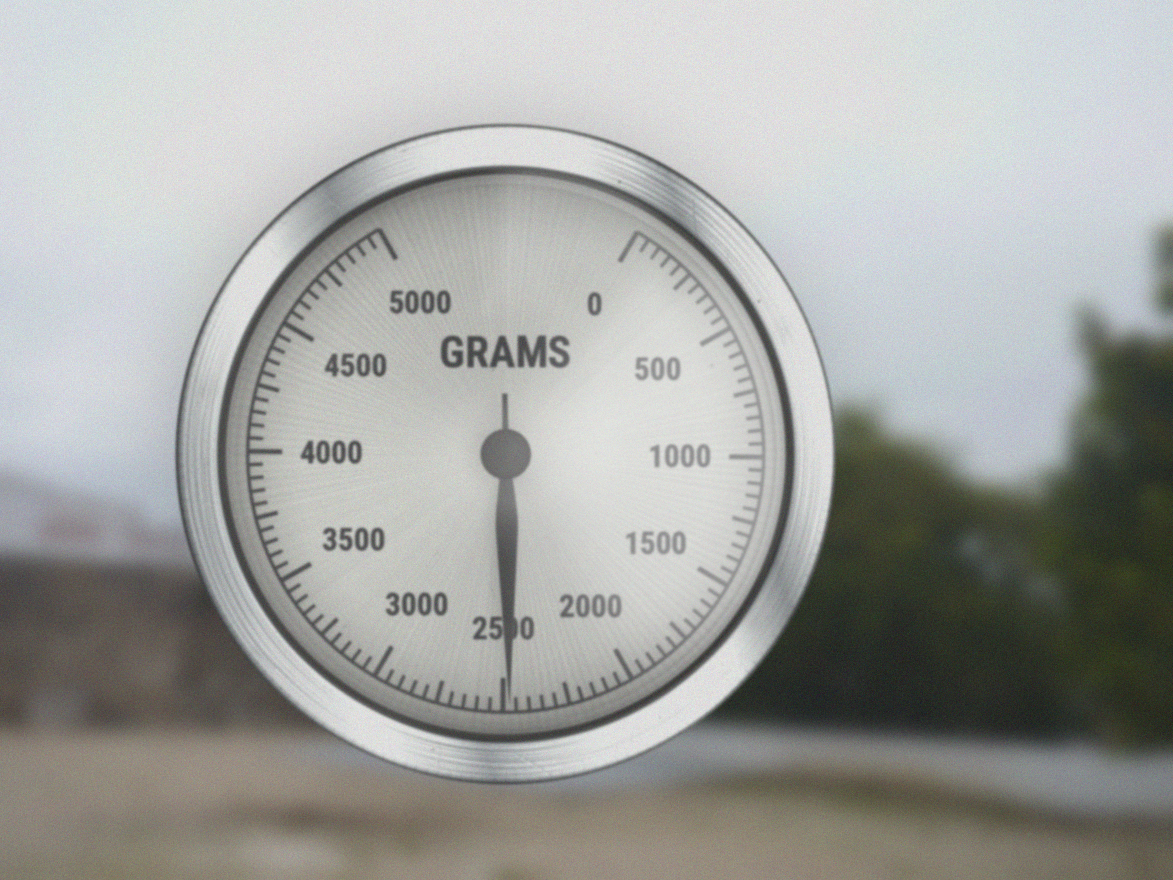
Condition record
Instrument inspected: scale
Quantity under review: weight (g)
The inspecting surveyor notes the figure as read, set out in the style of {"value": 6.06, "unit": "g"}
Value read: {"value": 2475, "unit": "g"}
